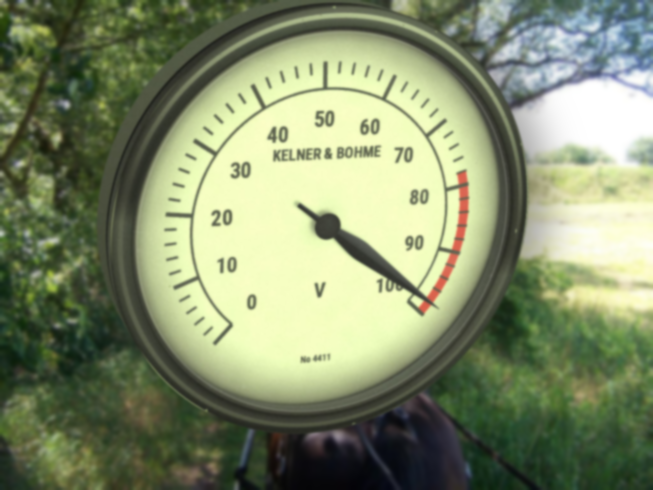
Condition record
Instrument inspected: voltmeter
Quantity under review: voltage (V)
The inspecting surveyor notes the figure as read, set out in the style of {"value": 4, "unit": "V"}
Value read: {"value": 98, "unit": "V"}
